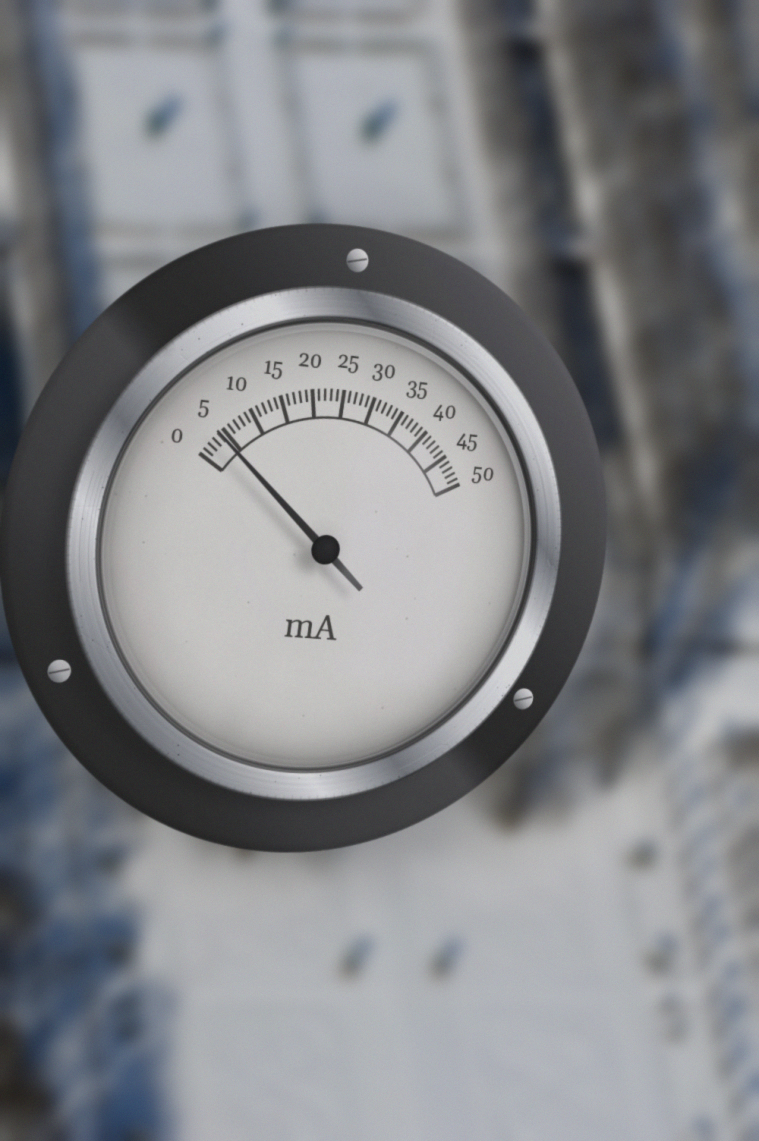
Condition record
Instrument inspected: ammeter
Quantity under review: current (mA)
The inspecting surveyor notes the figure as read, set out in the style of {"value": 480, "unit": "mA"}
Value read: {"value": 4, "unit": "mA"}
